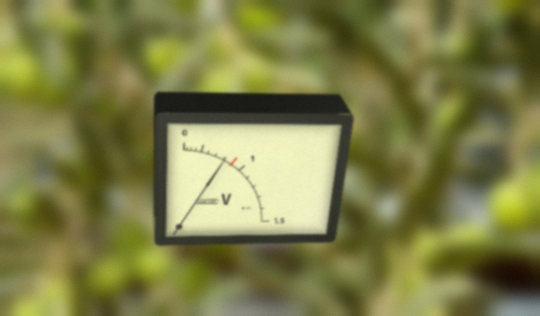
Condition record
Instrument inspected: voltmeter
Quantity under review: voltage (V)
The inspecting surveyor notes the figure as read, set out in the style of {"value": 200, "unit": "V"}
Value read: {"value": 0.8, "unit": "V"}
